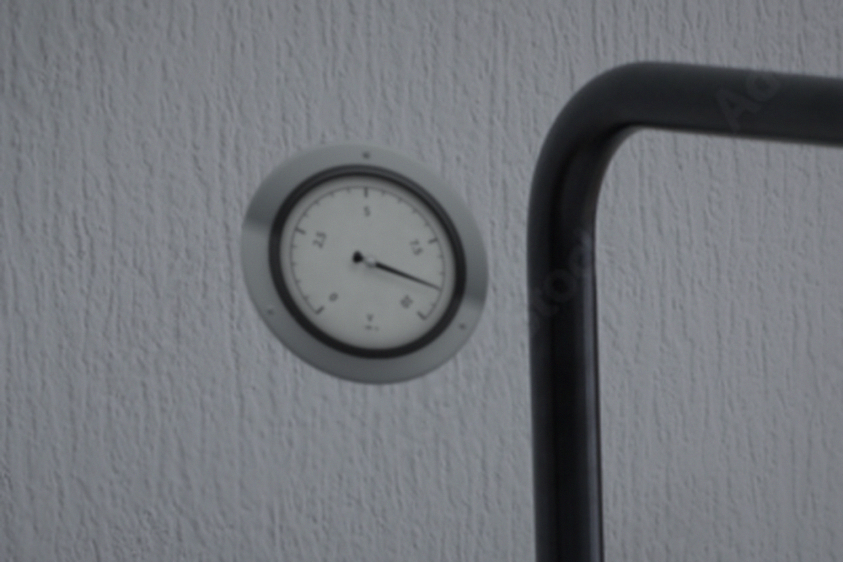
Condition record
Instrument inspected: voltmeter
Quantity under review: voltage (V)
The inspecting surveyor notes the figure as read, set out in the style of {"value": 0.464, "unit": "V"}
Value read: {"value": 9, "unit": "V"}
